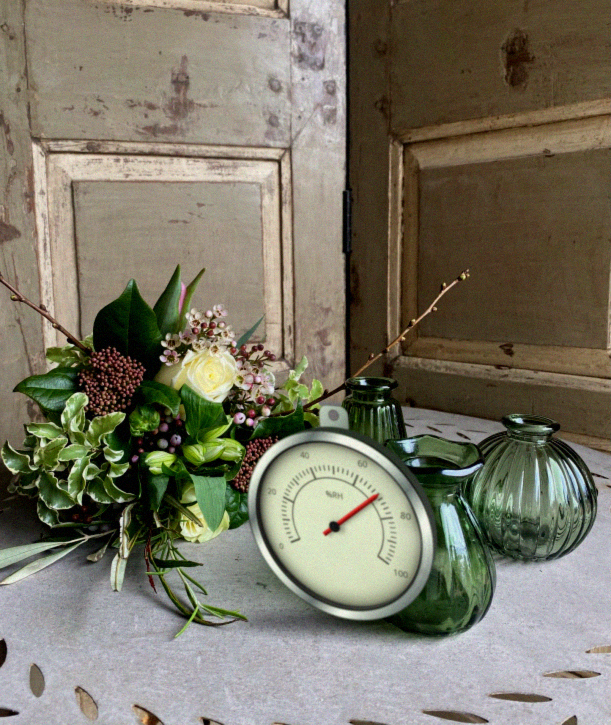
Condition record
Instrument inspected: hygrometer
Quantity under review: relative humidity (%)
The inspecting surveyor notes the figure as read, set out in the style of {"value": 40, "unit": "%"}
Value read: {"value": 70, "unit": "%"}
